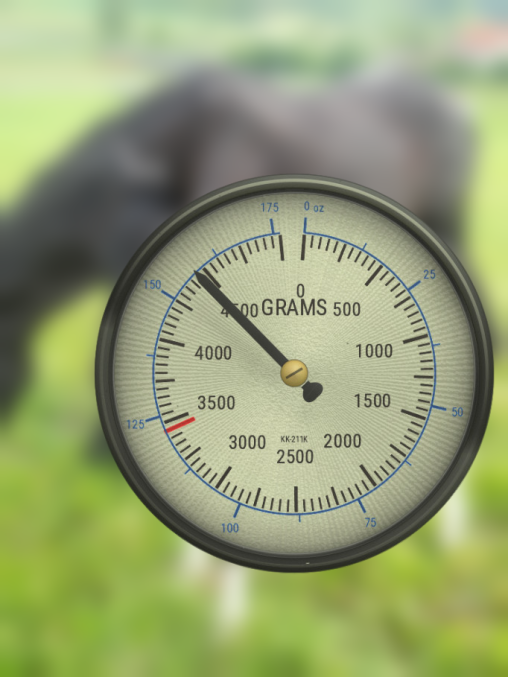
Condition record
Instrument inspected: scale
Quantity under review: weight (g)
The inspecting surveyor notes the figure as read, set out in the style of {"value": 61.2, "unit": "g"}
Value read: {"value": 4450, "unit": "g"}
